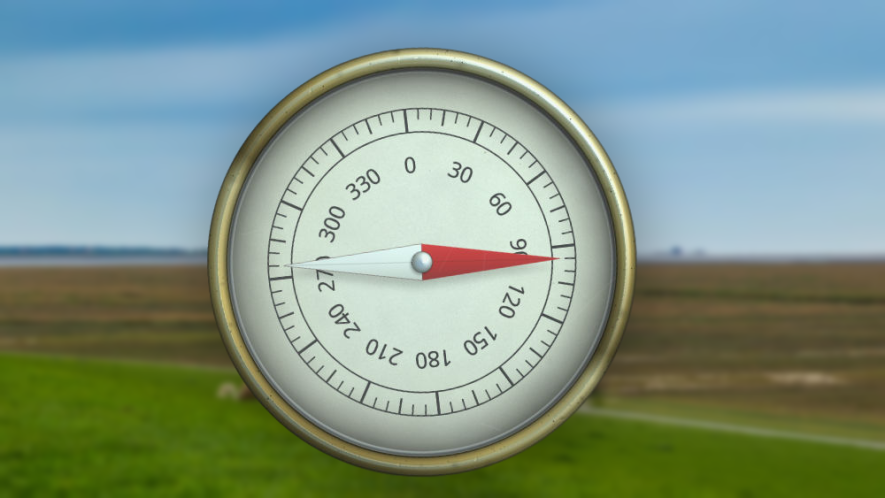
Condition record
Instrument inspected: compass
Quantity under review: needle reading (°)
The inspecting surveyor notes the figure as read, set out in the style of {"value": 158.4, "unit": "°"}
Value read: {"value": 95, "unit": "°"}
